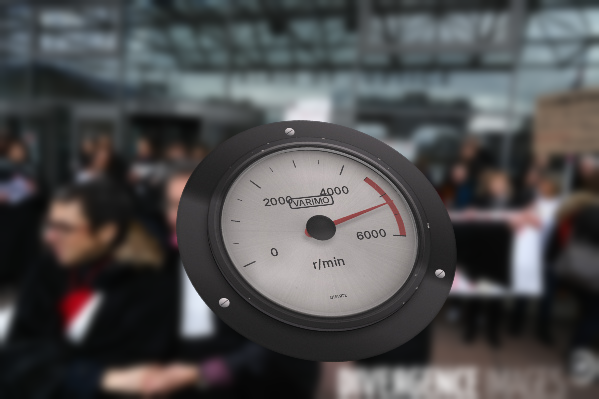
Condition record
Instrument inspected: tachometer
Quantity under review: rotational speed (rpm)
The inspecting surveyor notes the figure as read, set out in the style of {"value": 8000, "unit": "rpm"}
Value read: {"value": 5250, "unit": "rpm"}
